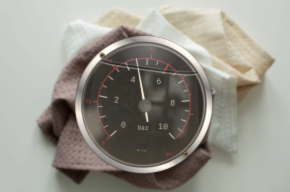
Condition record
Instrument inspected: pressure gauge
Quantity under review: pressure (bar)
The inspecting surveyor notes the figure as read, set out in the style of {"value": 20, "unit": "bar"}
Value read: {"value": 4.5, "unit": "bar"}
